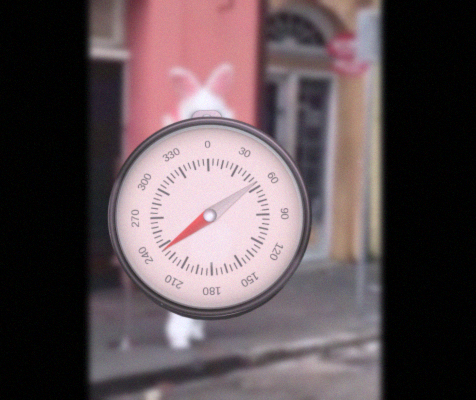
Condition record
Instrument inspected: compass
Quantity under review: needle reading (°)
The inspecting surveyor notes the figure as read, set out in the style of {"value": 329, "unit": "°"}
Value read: {"value": 235, "unit": "°"}
